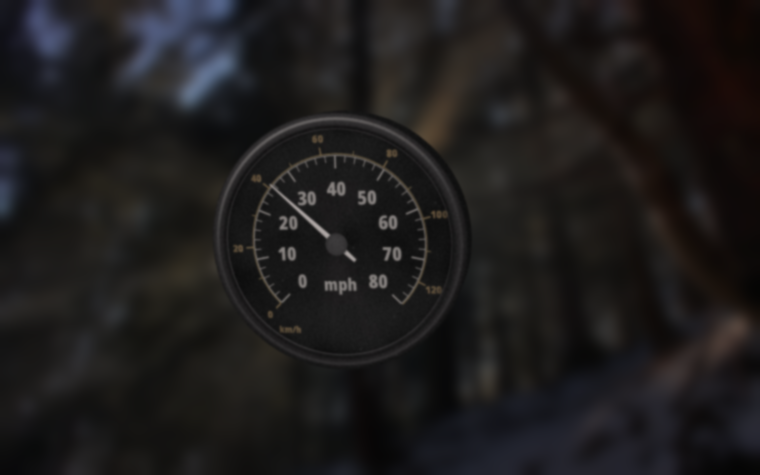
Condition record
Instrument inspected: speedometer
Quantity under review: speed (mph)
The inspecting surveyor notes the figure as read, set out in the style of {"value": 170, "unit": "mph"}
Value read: {"value": 26, "unit": "mph"}
